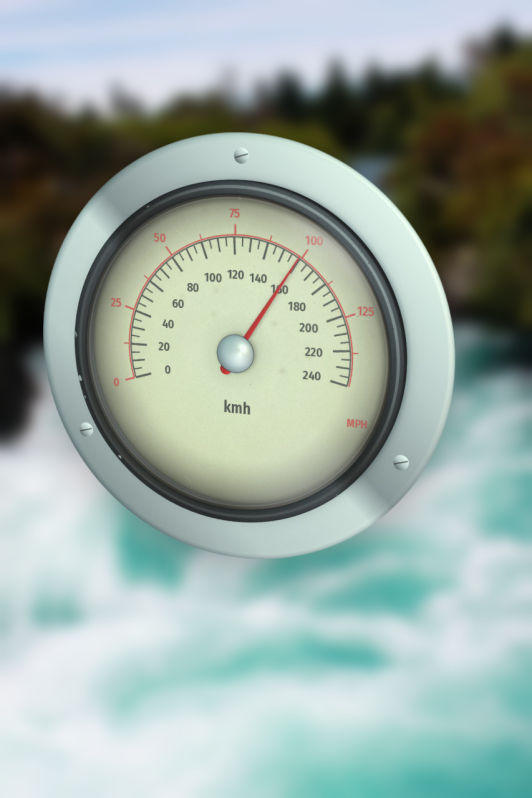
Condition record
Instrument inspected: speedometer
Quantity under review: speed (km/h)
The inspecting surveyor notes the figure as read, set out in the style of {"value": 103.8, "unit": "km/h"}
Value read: {"value": 160, "unit": "km/h"}
